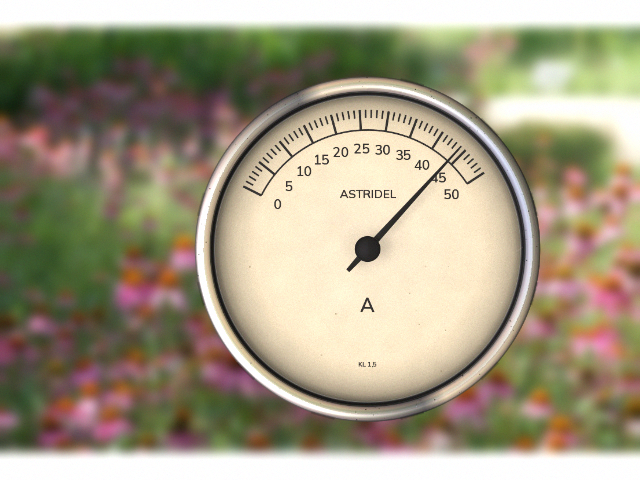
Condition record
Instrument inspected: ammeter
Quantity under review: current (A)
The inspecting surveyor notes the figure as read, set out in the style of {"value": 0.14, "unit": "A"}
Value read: {"value": 44, "unit": "A"}
